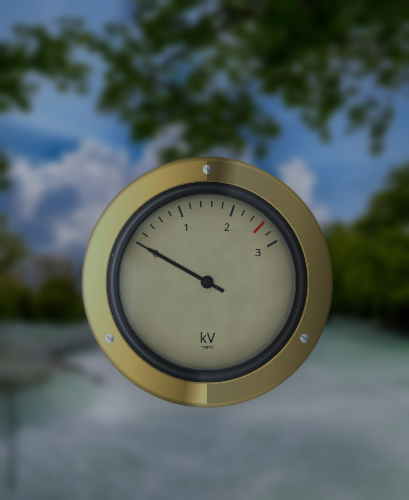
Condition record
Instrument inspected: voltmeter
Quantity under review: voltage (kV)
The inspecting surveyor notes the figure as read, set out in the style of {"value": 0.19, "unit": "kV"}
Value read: {"value": 0, "unit": "kV"}
